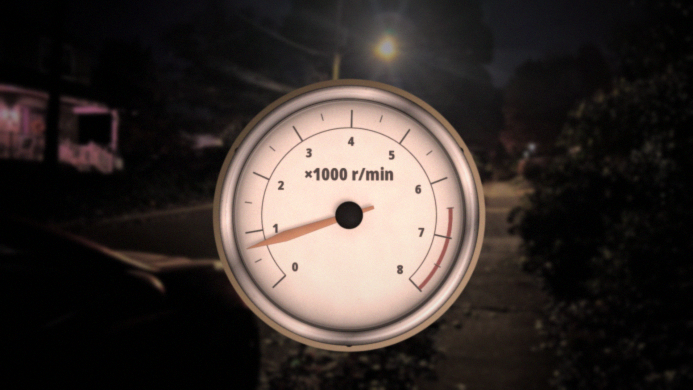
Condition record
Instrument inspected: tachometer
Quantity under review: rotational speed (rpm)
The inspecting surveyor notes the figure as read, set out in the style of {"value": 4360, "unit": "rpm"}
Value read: {"value": 750, "unit": "rpm"}
